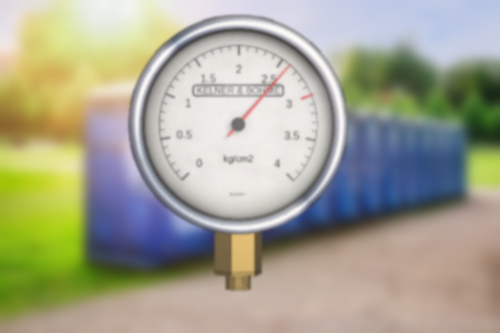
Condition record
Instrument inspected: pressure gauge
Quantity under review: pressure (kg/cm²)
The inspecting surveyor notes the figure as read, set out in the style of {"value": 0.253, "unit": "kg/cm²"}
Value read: {"value": 2.6, "unit": "kg/cm²"}
